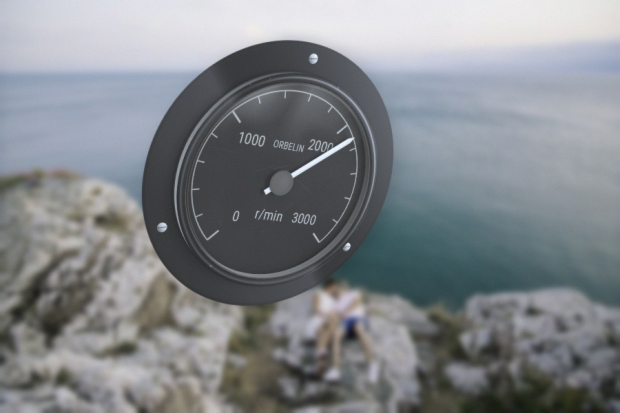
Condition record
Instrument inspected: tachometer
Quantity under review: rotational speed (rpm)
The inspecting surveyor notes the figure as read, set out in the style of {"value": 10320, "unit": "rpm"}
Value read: {"value": 2100, "unit": "rpm"}
